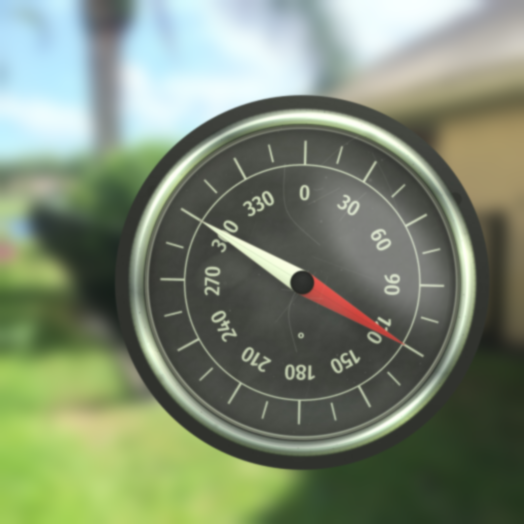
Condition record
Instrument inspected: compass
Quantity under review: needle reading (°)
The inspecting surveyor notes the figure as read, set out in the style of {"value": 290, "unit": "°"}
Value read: {"value": 120, "unit": "°"}
